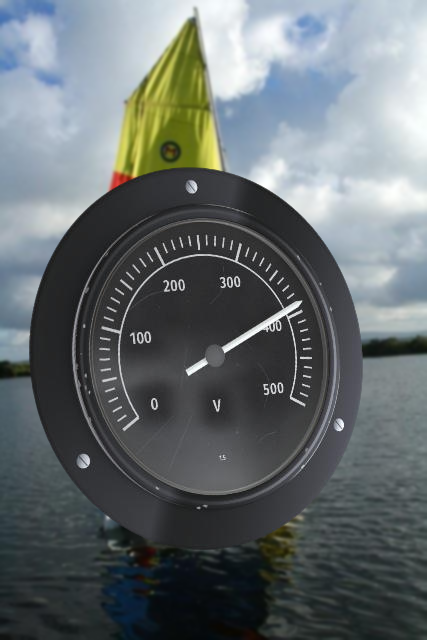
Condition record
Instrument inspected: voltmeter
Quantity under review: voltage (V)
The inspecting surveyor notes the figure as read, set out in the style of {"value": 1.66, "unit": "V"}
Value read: {"value": 390, "unit": "V"}
